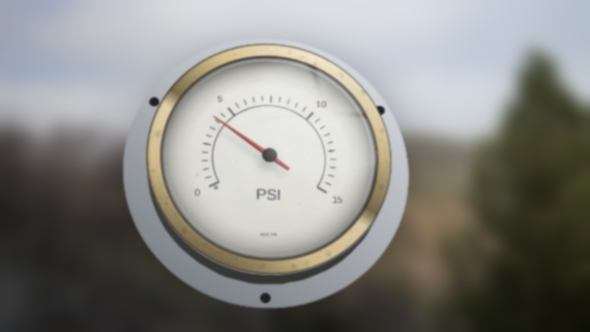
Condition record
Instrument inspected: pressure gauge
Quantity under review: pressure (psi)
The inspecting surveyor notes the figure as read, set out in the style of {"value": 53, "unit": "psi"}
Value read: {"value": 4, "unit": "psi"}
